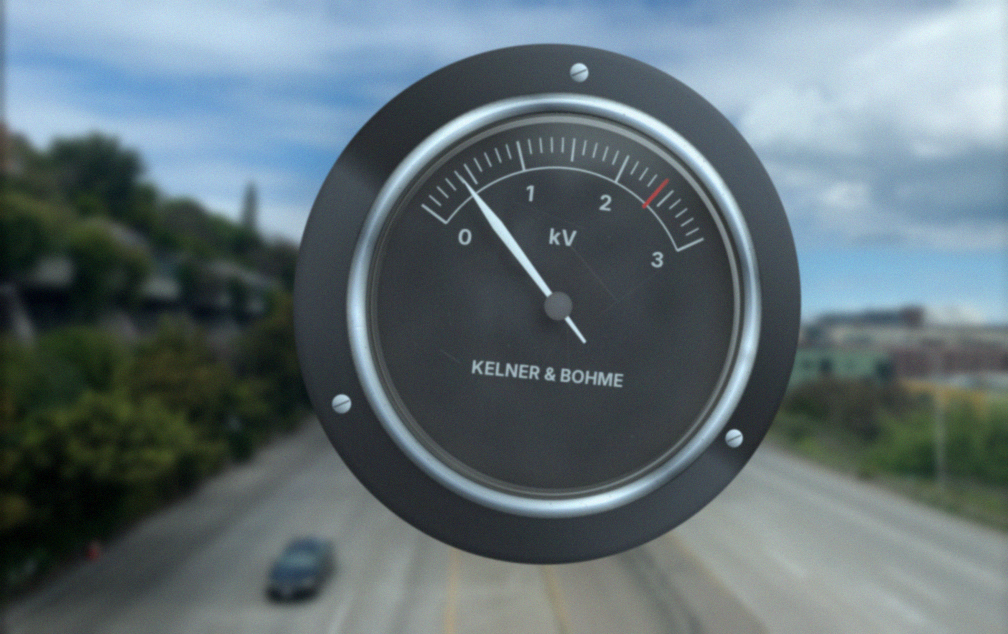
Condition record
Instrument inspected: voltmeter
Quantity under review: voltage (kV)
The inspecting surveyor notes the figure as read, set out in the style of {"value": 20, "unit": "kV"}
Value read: {"value": 0.4, "unit": "kV"}
